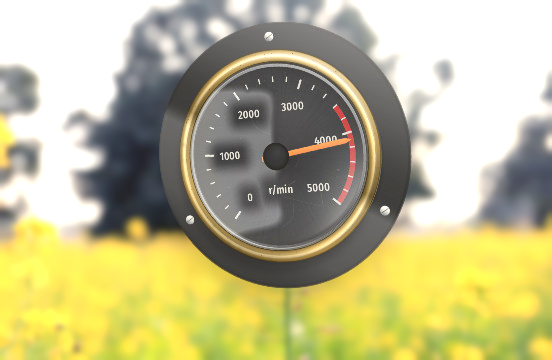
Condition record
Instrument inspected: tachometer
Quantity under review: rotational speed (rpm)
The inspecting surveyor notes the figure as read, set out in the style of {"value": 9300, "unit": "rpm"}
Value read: {"value": 4100, "unit": "rpm"}
